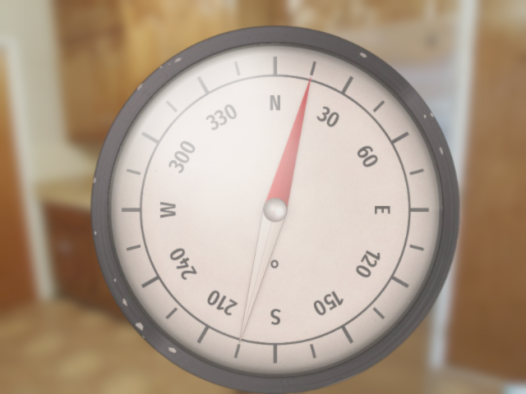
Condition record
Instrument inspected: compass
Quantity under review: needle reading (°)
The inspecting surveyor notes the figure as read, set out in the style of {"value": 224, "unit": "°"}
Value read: {"value": 15, "unit": "°"}
